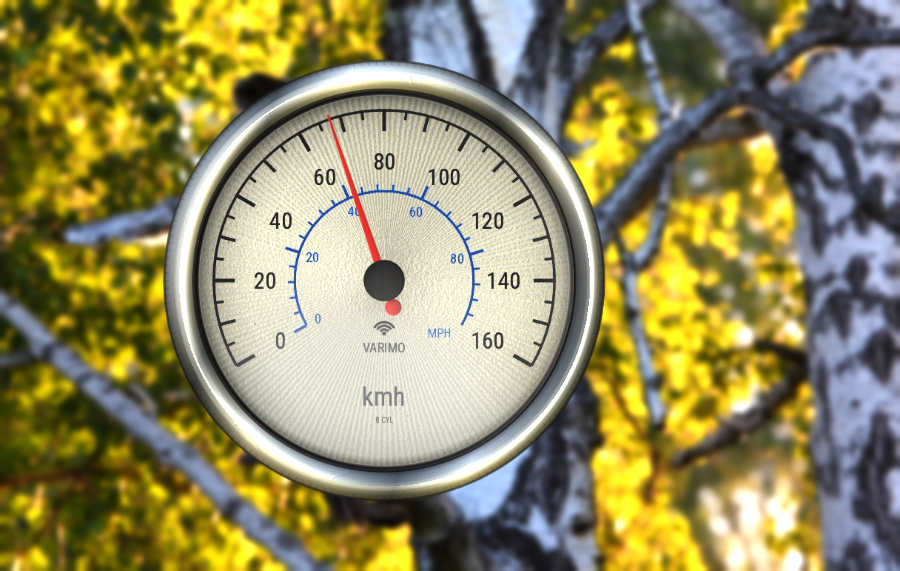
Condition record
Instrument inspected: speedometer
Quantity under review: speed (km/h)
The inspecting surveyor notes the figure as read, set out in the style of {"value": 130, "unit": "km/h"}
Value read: {"value": 67.5, "unit": "km/h"}
